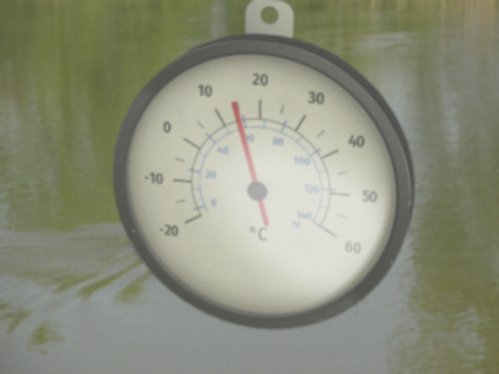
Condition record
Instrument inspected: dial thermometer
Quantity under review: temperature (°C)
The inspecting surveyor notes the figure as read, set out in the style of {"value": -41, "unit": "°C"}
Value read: {"value": 15, "unit": "°C"}
